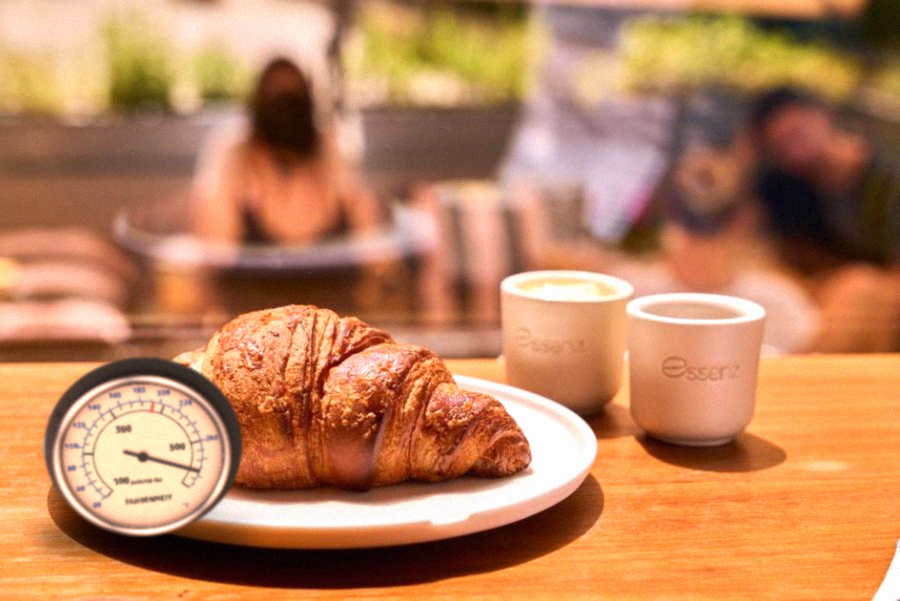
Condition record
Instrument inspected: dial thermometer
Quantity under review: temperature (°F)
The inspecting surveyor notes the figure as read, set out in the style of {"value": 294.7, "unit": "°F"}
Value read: {"value": 560, "unit": "°F"}
